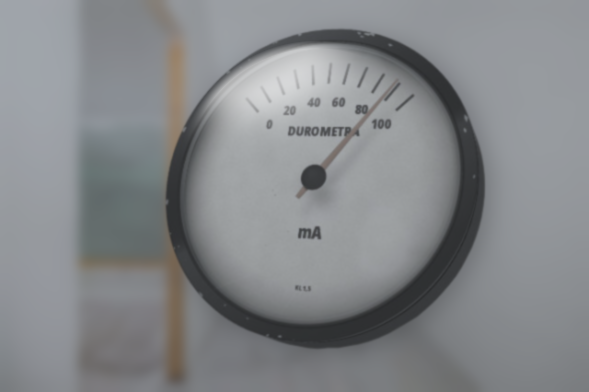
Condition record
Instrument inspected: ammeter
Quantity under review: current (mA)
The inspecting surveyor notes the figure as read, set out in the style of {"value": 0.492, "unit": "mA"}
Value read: {"value": 90, "unit": "mA"}
